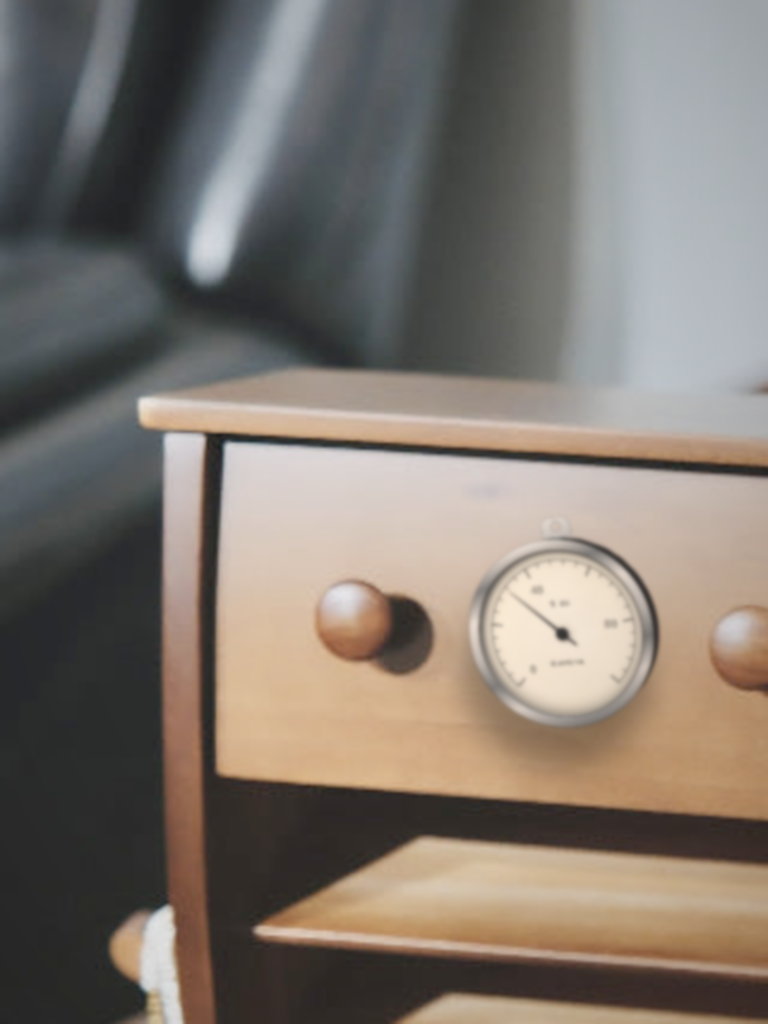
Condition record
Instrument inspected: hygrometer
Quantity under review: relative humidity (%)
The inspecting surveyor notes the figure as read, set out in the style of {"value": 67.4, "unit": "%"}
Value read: {"value": 32, "unit": "%"}
